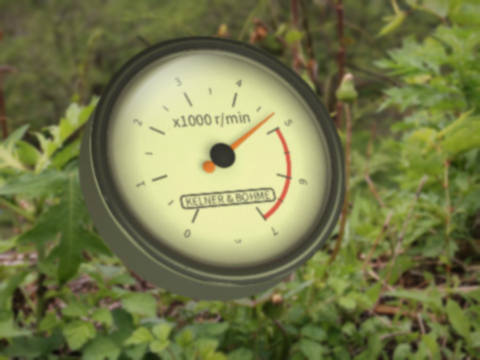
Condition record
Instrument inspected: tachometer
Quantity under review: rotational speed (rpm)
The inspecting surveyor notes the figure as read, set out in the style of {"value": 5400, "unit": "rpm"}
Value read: {"value": 4750, "unit": "rpm"}
